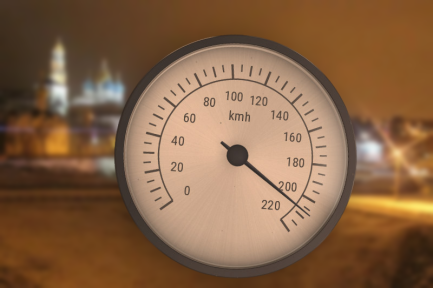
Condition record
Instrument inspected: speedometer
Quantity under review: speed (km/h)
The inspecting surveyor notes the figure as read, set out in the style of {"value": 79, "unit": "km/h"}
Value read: {"value": 207.5, "unit": "km/h"}
